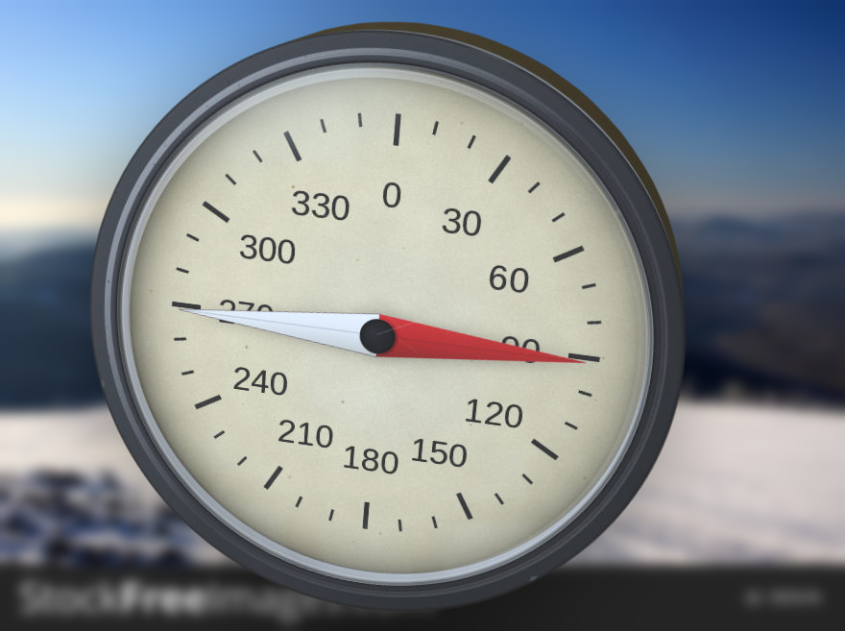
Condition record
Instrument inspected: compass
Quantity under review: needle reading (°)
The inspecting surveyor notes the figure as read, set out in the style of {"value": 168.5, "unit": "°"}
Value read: {"value": 90, "unit": "°"}
